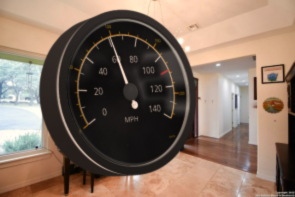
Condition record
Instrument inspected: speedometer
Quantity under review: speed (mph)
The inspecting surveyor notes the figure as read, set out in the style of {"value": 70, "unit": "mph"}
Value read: {"value": 60, "unit": "mph"}
